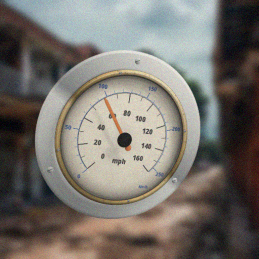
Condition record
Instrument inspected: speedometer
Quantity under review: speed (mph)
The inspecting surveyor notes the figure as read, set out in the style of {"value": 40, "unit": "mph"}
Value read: {"value": 60, "unit": "mph"}
